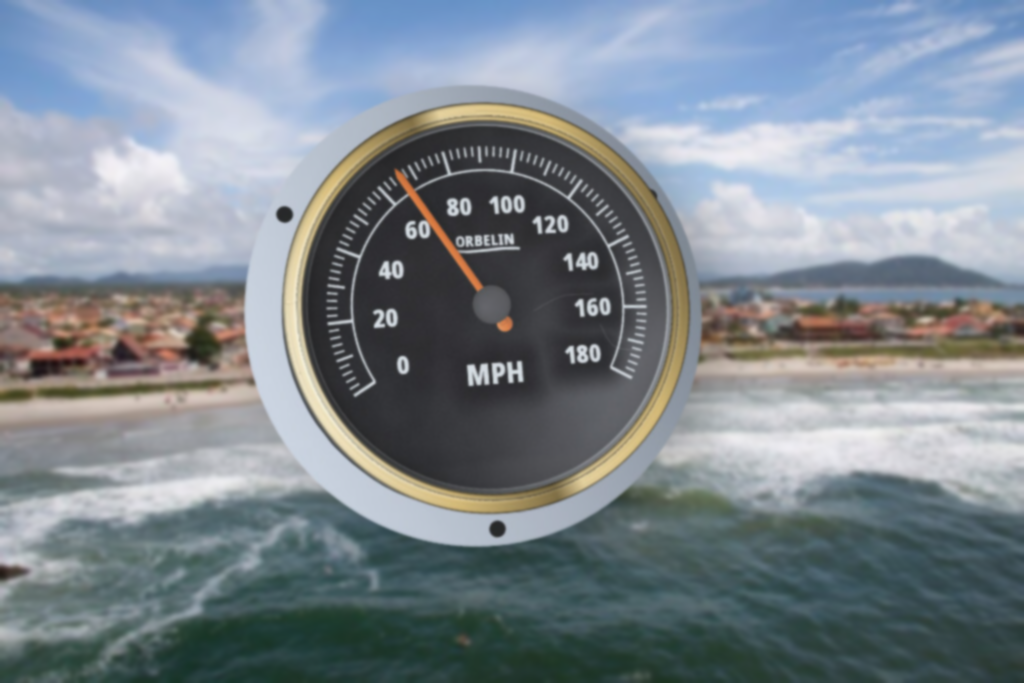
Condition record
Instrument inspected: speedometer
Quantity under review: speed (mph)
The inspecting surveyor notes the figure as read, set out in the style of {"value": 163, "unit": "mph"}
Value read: {"value": 66, "unit": "mph"}
